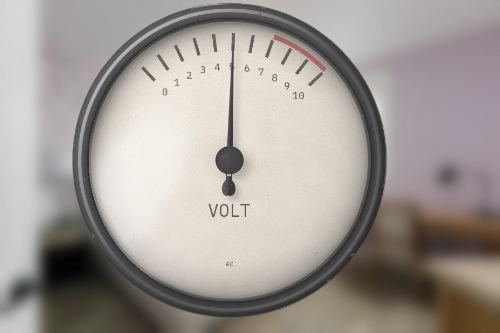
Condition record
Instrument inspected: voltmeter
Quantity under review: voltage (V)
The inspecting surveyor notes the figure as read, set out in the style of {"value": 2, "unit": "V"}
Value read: {"value": 5, "unit": "V"}
